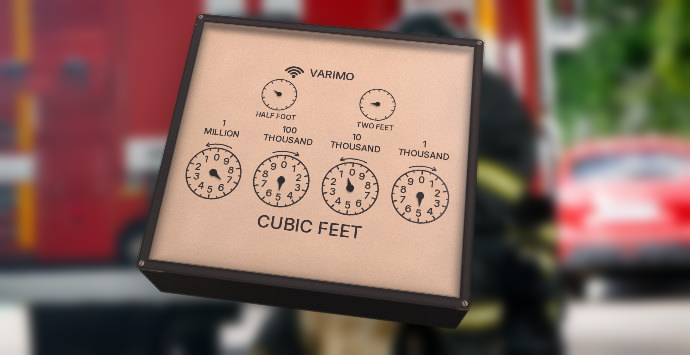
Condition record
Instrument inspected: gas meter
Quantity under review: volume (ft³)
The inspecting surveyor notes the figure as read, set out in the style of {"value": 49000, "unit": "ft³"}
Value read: {"value": 650500, "unit": "ft³"}
